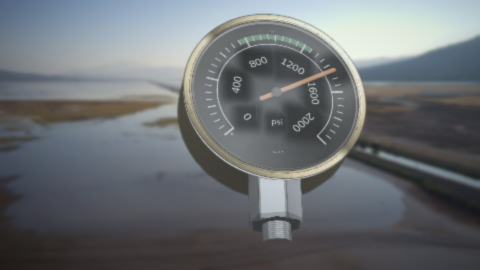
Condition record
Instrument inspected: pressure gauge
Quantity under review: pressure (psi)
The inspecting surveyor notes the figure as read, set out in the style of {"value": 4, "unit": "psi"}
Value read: {"value": 1450, "unit": "psi"}
